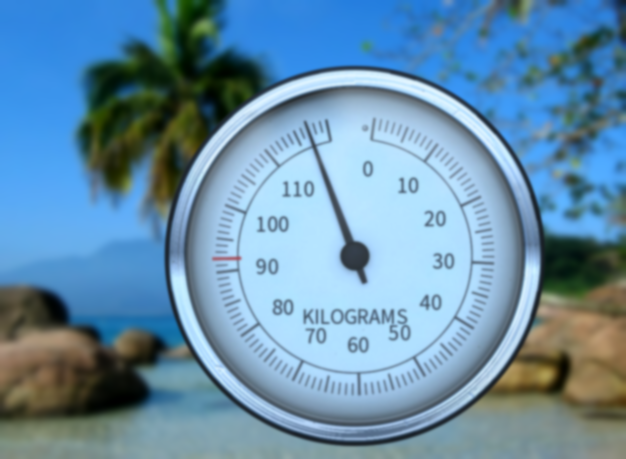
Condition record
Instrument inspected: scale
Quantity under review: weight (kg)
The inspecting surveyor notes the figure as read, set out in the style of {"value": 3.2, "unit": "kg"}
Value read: {"value": 117, "unit": "kg"}
